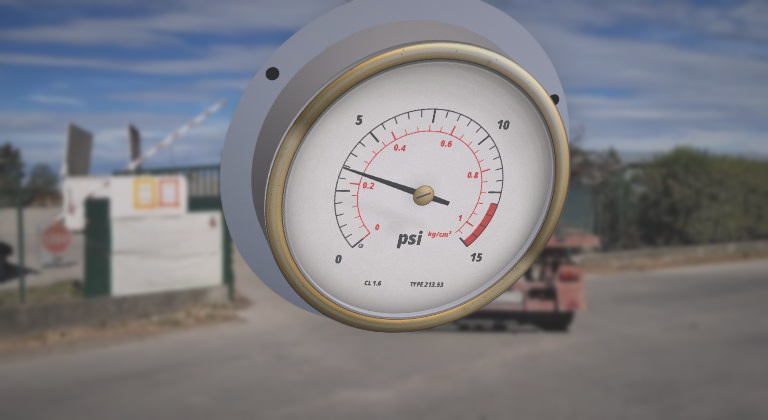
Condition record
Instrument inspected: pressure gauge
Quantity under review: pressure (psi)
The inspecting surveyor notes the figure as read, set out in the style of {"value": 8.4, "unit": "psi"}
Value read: {"value": 3.5, "unit": "psi"}
